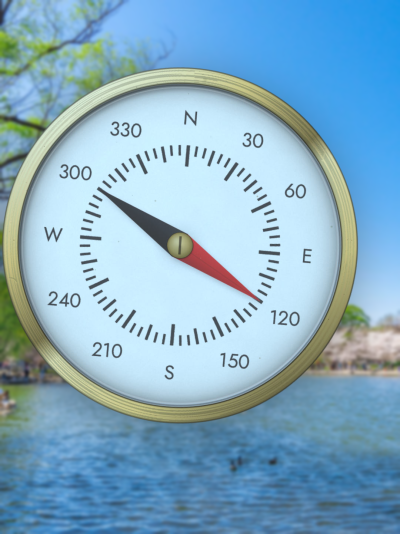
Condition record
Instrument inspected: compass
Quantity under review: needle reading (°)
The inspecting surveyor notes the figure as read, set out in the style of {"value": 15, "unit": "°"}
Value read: {"value": 120, "unit": "°"}
